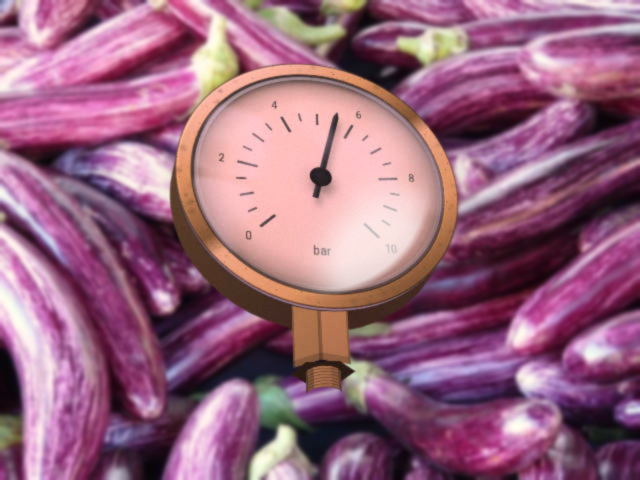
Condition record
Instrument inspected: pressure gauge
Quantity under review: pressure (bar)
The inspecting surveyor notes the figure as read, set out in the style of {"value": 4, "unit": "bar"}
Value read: {"value": 5.5, "unit": "bar"}
